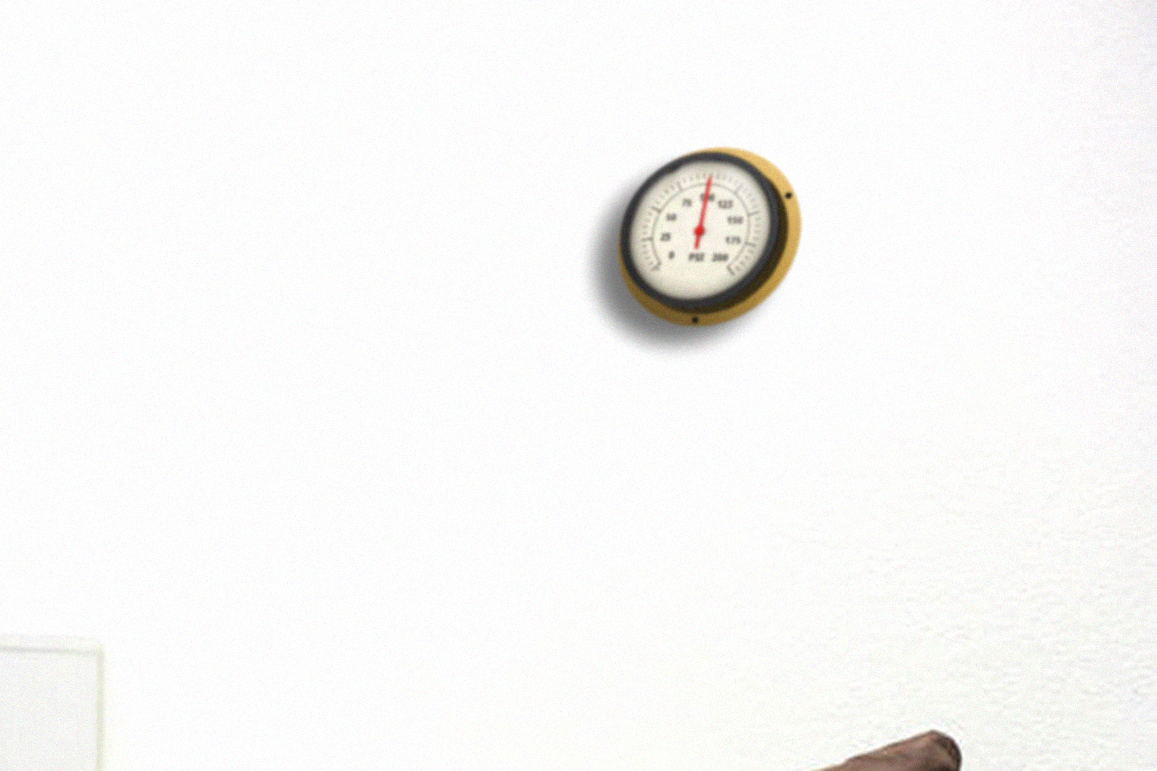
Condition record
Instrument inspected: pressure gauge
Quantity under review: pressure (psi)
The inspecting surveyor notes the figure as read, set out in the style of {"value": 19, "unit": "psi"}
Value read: {"value": 100, "unit": "psi"}
